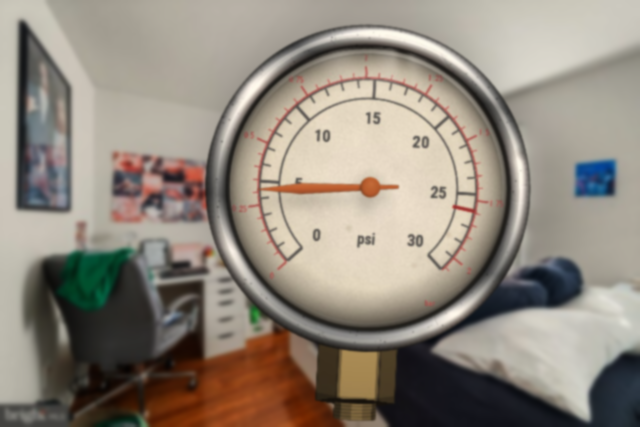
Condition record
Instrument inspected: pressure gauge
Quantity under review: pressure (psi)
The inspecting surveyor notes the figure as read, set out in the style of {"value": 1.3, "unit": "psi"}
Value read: {"value": 4.5, "unit": "psi"}
